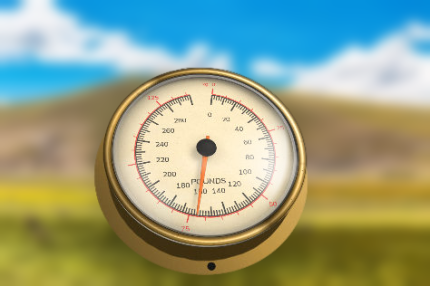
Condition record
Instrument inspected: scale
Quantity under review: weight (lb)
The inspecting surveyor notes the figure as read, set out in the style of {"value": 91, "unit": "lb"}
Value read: {"value": 160, "unit": "lb"}
